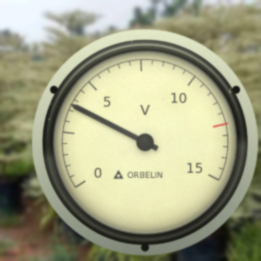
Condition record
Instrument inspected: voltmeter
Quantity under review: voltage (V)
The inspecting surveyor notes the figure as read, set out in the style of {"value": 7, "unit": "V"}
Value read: {"value": 3.75, "unit": "V"}
